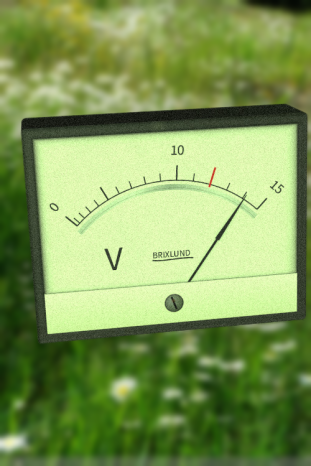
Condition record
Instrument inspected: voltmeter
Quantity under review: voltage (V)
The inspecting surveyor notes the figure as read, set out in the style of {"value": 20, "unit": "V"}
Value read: {"value": 14, "unit": "V"}
